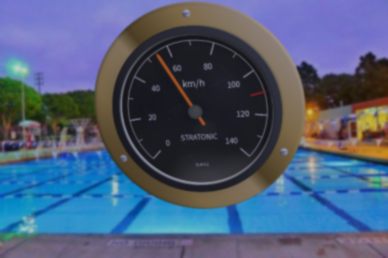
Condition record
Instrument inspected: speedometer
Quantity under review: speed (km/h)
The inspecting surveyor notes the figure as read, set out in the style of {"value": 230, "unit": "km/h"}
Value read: {"value": 55, "unit": "km/h"}
